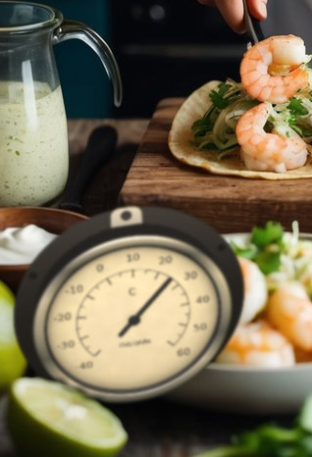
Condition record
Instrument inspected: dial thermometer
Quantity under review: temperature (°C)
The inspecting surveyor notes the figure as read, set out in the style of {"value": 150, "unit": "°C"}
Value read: {"value": 25, "unit": "°C"}
